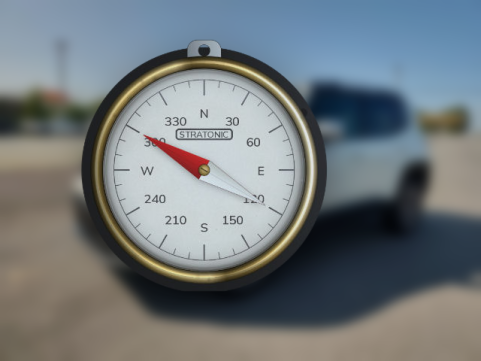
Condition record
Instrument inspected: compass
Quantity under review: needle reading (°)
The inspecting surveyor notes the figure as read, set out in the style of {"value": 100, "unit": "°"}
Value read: {"value": 300, "unit": "°"}
